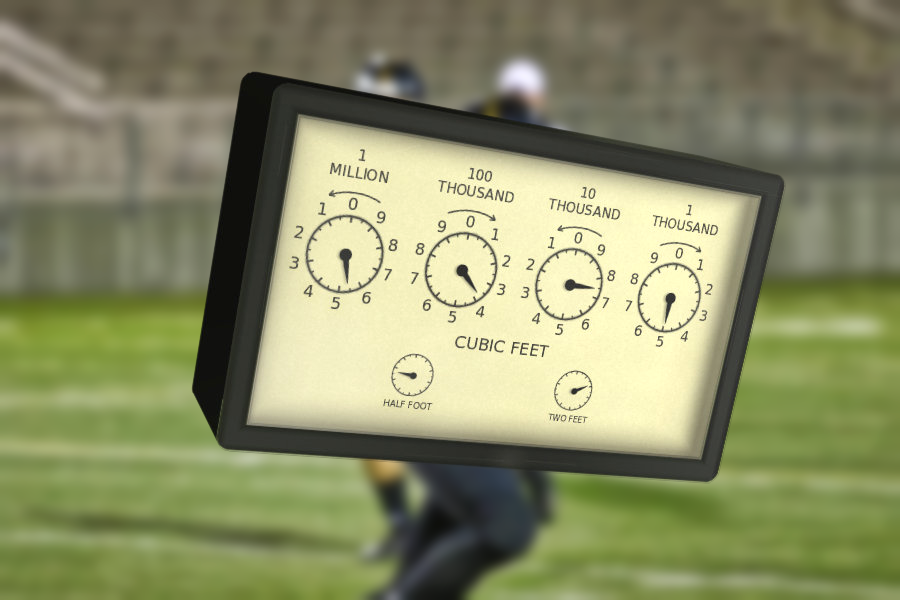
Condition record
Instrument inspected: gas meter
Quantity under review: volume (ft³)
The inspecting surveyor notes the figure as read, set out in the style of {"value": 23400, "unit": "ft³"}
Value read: {"value": 537500, "unit": "ft³"}
